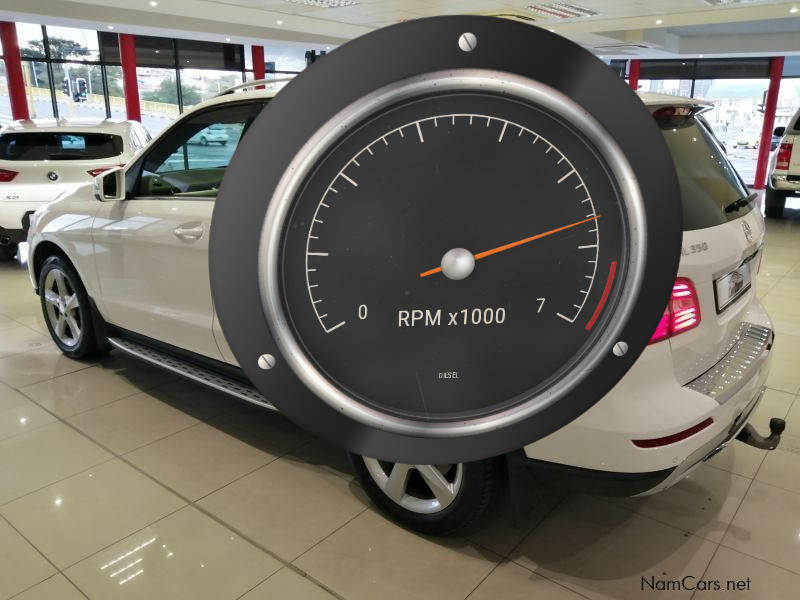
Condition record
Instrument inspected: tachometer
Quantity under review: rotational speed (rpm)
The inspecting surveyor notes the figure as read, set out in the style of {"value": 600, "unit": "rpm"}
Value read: {"value": 5600, "unit": "rpm"}
